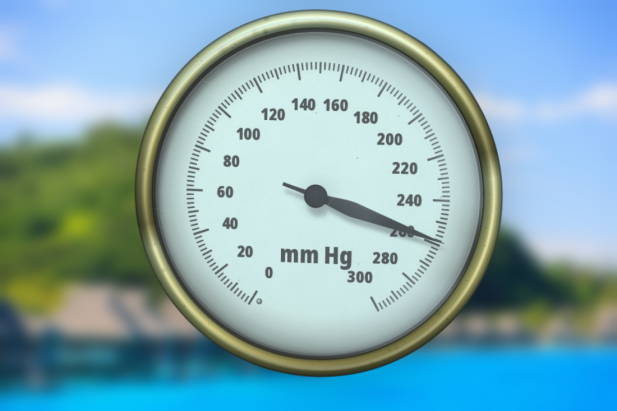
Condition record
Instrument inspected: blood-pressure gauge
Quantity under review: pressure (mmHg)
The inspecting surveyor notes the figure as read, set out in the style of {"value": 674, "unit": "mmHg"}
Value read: {"value": 258, "unit": "mmHg"}
